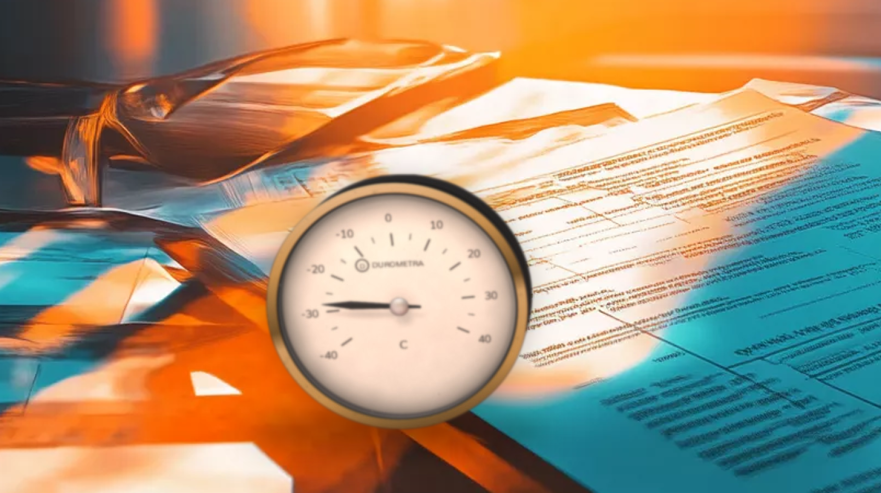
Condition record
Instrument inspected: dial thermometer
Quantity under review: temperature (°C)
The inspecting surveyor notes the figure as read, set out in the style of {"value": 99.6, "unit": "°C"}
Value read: {"value": -27.5, "unit": "°C"}
